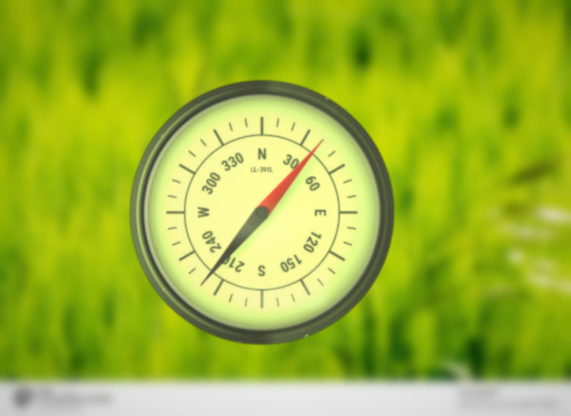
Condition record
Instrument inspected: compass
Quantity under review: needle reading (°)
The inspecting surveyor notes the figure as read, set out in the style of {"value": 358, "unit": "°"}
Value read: {"value": 40, "unit": "°"}
